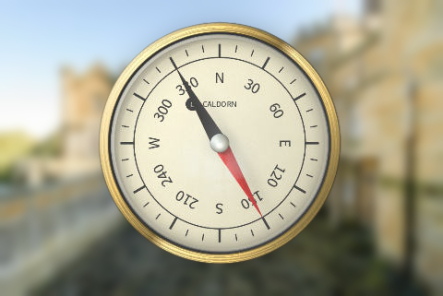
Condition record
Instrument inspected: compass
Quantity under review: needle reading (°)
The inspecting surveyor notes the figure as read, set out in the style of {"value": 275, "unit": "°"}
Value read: {"value": 150, "unit": "°"}
